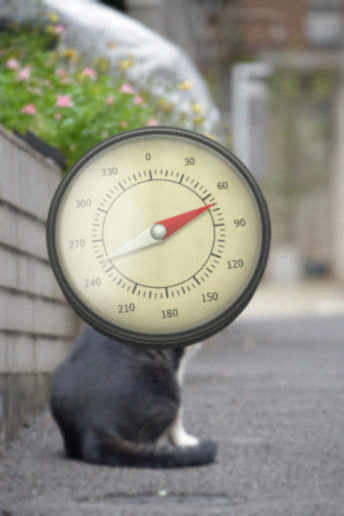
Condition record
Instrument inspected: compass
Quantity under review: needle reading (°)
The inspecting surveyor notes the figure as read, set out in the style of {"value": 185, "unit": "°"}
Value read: {"value": 70, "unit": "°"}
